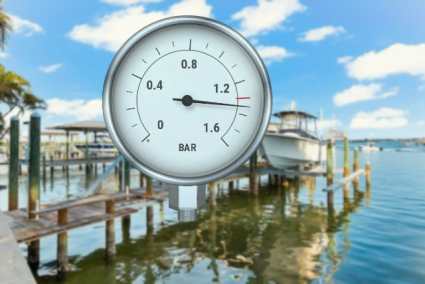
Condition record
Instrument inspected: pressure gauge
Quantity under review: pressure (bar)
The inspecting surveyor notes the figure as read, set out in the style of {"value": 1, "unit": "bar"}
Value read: {"value": 1.35, "unit": "bar"}
